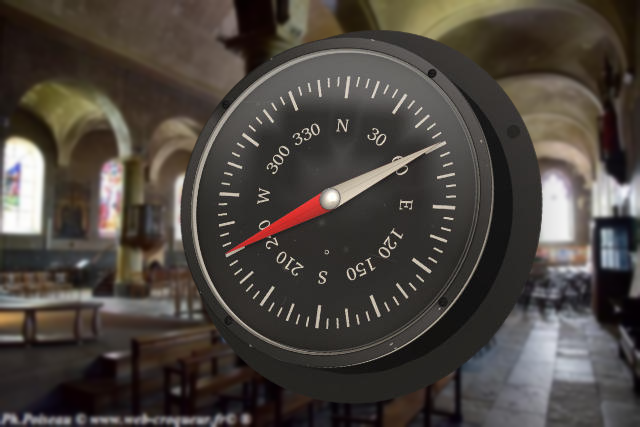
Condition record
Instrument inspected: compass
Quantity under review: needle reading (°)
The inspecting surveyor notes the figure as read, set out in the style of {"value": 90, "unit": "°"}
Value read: {"value": 240, "unit": "°"}
